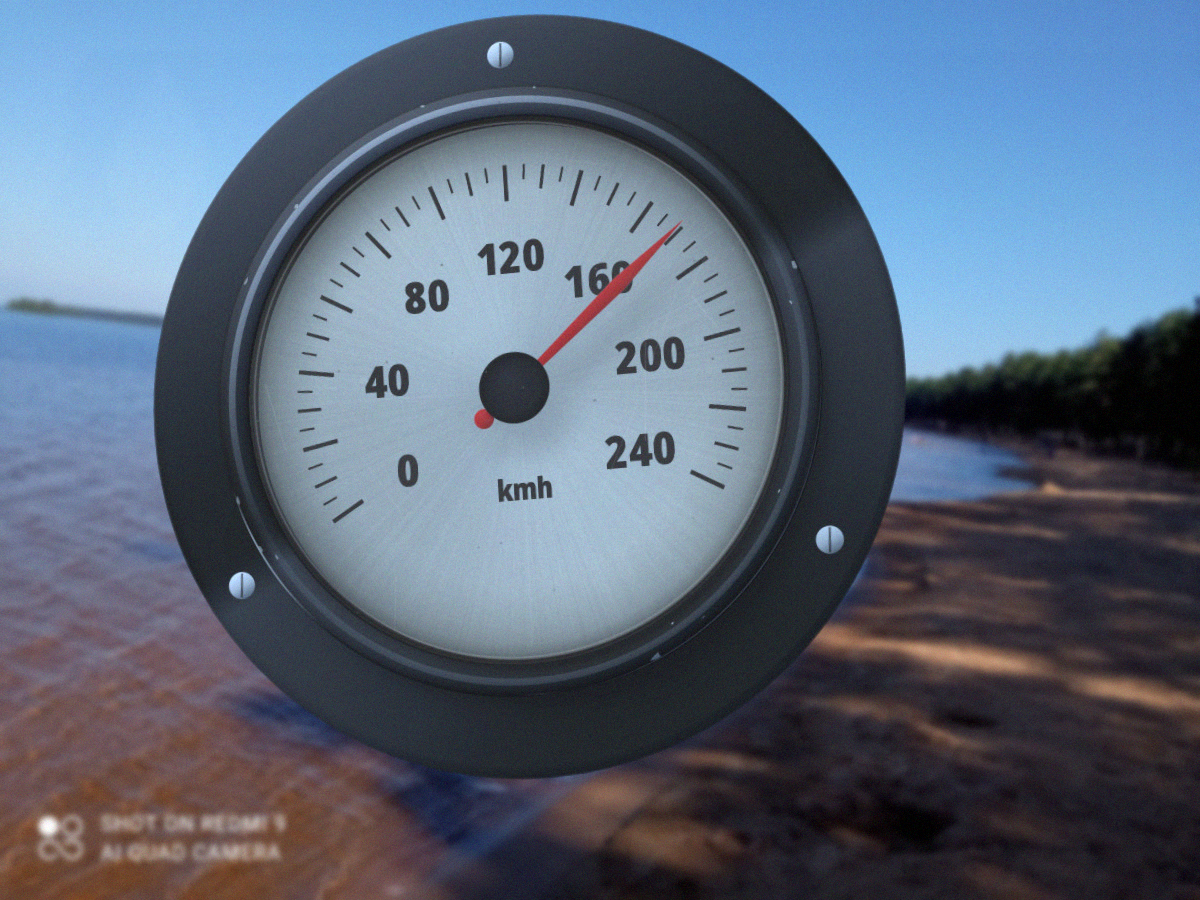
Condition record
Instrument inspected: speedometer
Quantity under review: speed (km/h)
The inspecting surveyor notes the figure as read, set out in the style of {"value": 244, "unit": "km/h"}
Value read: {"value": 170, "unit": "km/h"}
